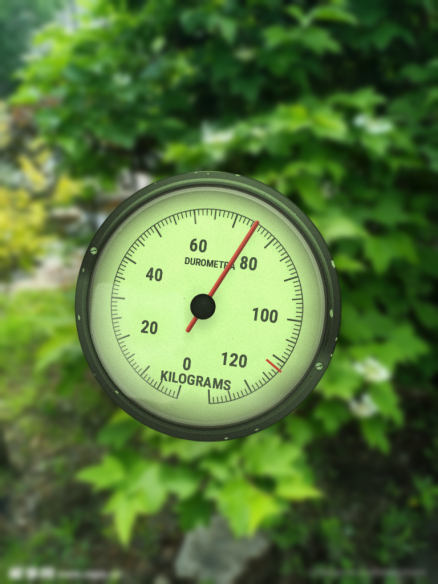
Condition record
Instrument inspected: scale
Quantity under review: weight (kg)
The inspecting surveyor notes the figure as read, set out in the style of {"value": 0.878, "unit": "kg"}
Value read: {"value": 75, "unit": "kg"}
